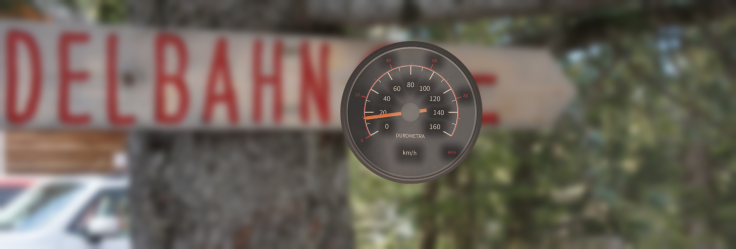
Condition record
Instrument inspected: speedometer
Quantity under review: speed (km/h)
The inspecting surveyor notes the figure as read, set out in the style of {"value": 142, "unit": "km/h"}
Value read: {"value": 15, "unit": "km/h"}
